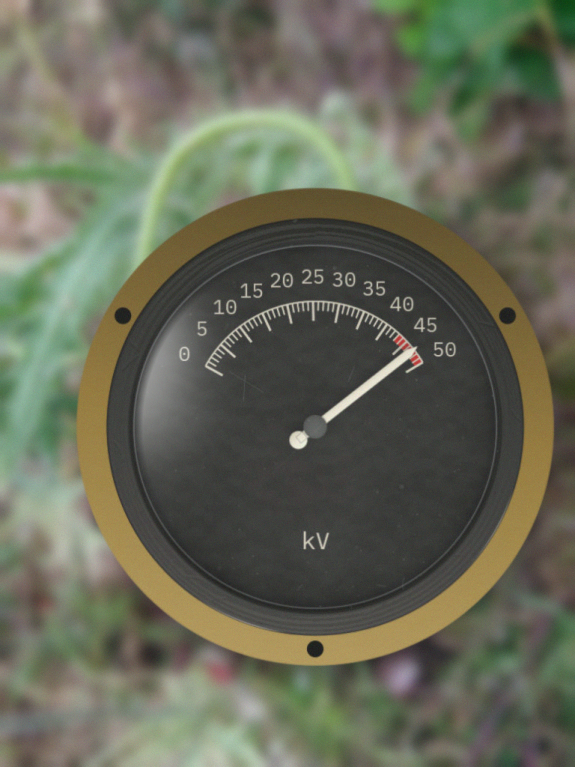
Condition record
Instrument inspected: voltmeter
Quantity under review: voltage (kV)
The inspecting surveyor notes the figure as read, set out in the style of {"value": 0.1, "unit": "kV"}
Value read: {"value": 47, "unit": "kV"}
